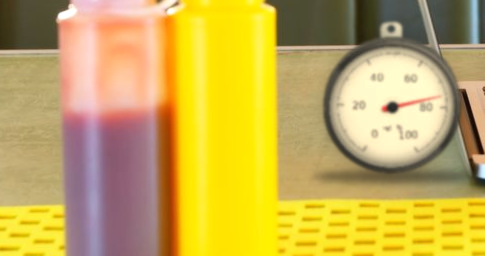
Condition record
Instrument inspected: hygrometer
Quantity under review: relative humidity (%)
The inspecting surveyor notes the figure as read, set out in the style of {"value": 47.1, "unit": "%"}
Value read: {"value": 75, "unit": "%"}
